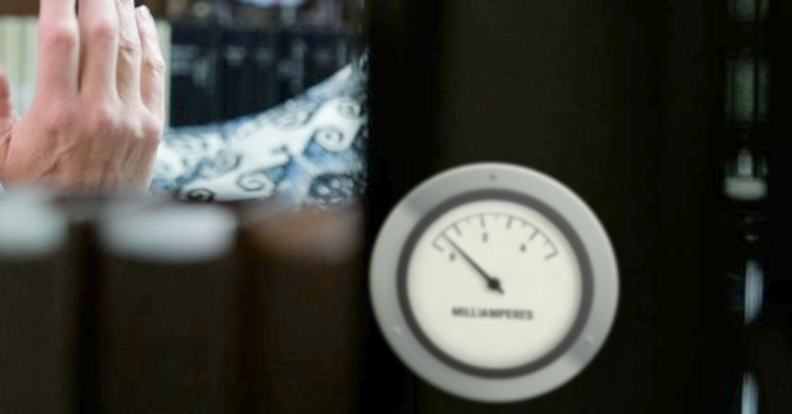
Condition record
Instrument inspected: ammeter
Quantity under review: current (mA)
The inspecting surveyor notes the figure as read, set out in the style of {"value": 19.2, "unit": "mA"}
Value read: {"value": 0.5, "unit": "mA"}
